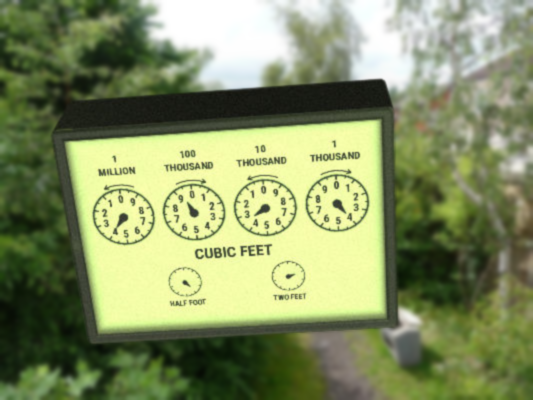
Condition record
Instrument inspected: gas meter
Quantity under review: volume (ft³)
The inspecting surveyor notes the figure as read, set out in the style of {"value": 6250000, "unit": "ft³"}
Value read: {"value": 393400, "unit": "ft³"}
